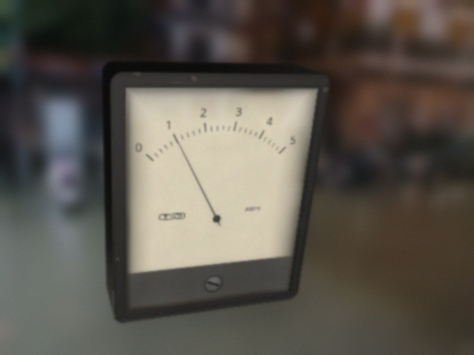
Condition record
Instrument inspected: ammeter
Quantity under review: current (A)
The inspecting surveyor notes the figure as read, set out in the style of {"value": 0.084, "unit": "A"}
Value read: {"value": 1, "unit": "A"}
